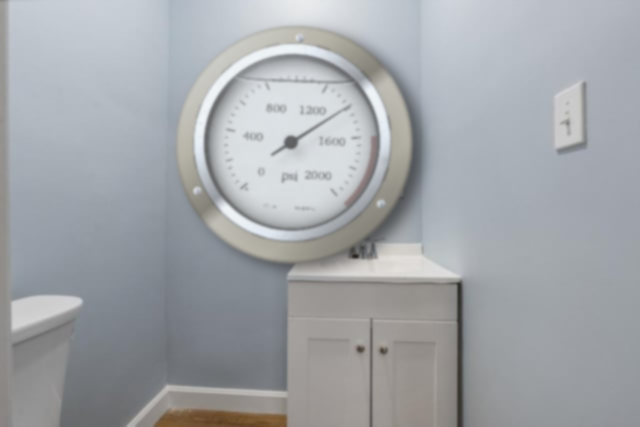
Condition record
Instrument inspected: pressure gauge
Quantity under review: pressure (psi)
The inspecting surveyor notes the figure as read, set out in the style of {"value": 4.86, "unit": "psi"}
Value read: {"value": 1400, "unit": "psi"}
